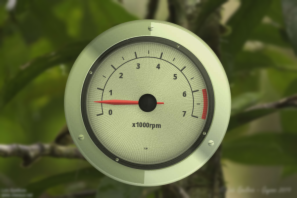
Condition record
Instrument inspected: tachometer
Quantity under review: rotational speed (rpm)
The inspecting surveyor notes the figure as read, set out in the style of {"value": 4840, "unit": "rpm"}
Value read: {"value": 500, "unit": "rpm"}
